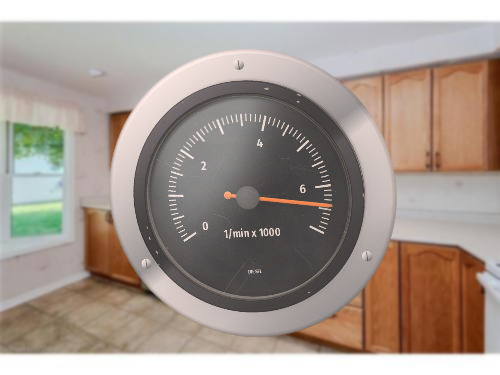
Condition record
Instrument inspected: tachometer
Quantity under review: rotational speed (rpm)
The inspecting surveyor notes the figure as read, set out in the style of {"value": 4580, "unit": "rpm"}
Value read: {"value": 6400, "unit": "rpm"}
